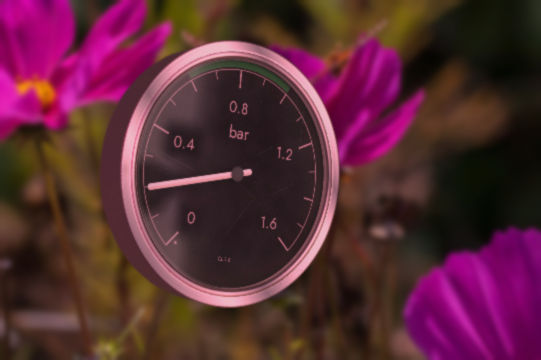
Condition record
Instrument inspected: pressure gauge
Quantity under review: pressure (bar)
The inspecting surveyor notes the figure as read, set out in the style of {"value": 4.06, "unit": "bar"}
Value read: {"value": 0.2, "unit": "bar"}
